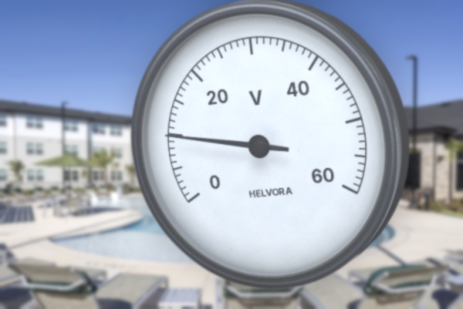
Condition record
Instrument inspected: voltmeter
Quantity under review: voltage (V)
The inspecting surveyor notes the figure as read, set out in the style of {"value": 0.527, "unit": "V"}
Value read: {"value": 10, "unit": "V"}
